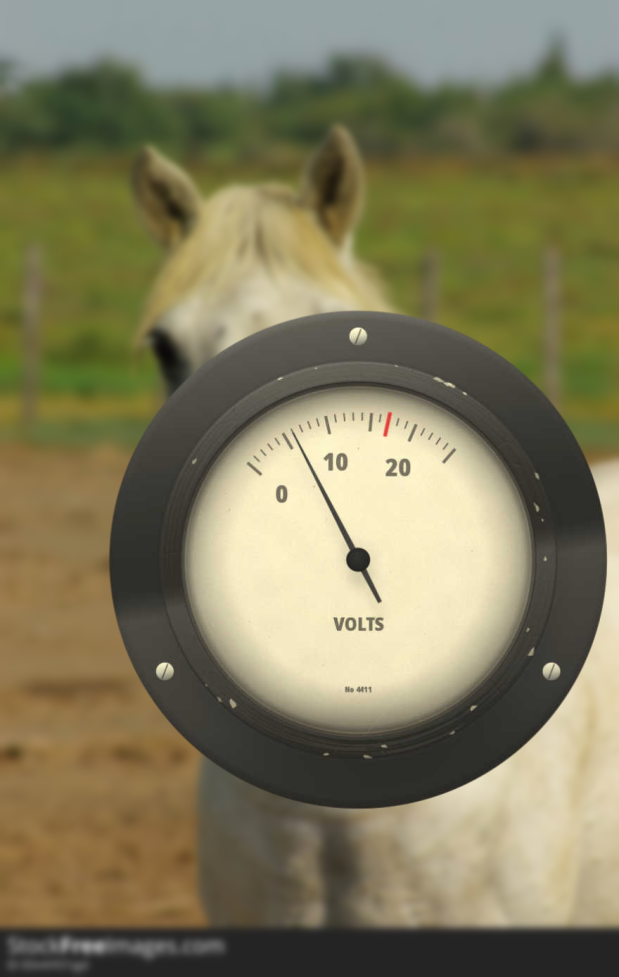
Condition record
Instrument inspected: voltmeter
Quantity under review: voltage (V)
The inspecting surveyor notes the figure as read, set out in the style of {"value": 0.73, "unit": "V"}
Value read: {"value": 6, "unit": "V"}
